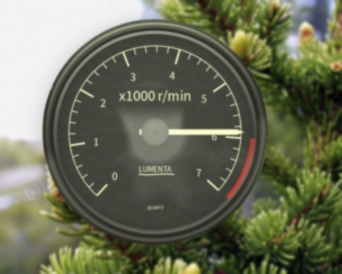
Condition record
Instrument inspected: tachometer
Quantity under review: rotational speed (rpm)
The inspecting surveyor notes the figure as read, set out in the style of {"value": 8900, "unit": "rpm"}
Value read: {"value": 5900, "unit": "rpm"}
